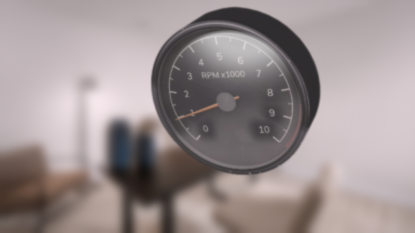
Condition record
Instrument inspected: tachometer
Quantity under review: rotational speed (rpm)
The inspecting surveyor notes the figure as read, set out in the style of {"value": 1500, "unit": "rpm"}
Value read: {"value": 1000, "unit": "rpm"}
